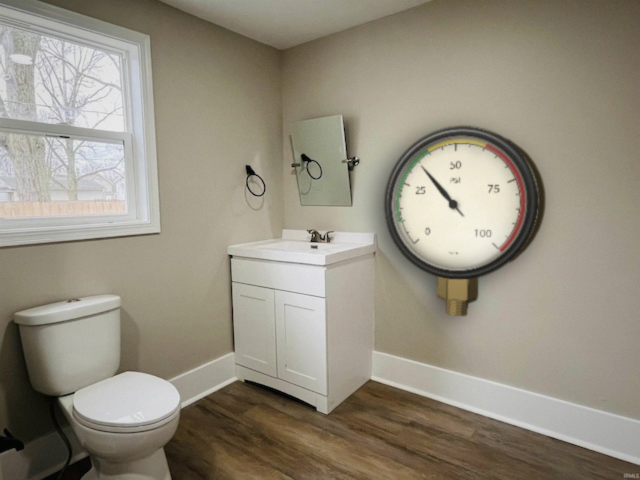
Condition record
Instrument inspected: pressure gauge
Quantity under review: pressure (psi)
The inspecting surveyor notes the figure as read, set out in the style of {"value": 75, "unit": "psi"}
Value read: {"value": 35, "unit": "psi"}
